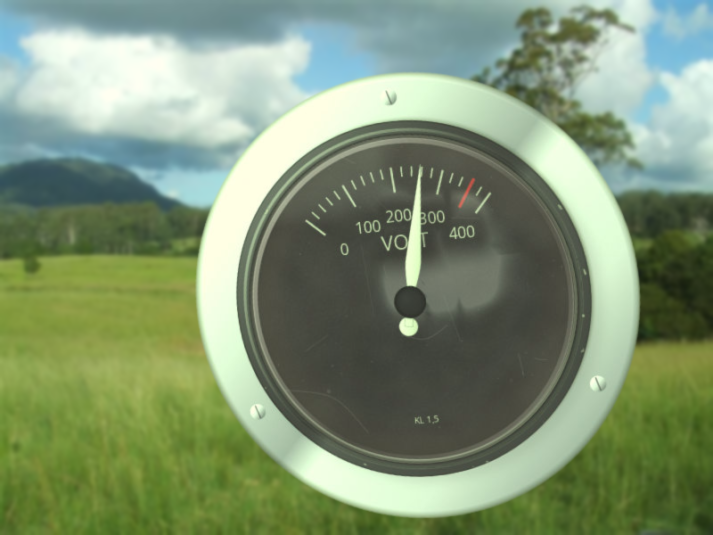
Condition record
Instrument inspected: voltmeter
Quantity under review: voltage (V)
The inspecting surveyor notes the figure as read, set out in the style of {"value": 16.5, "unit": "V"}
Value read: {"value": 260, "unit": "V"}
